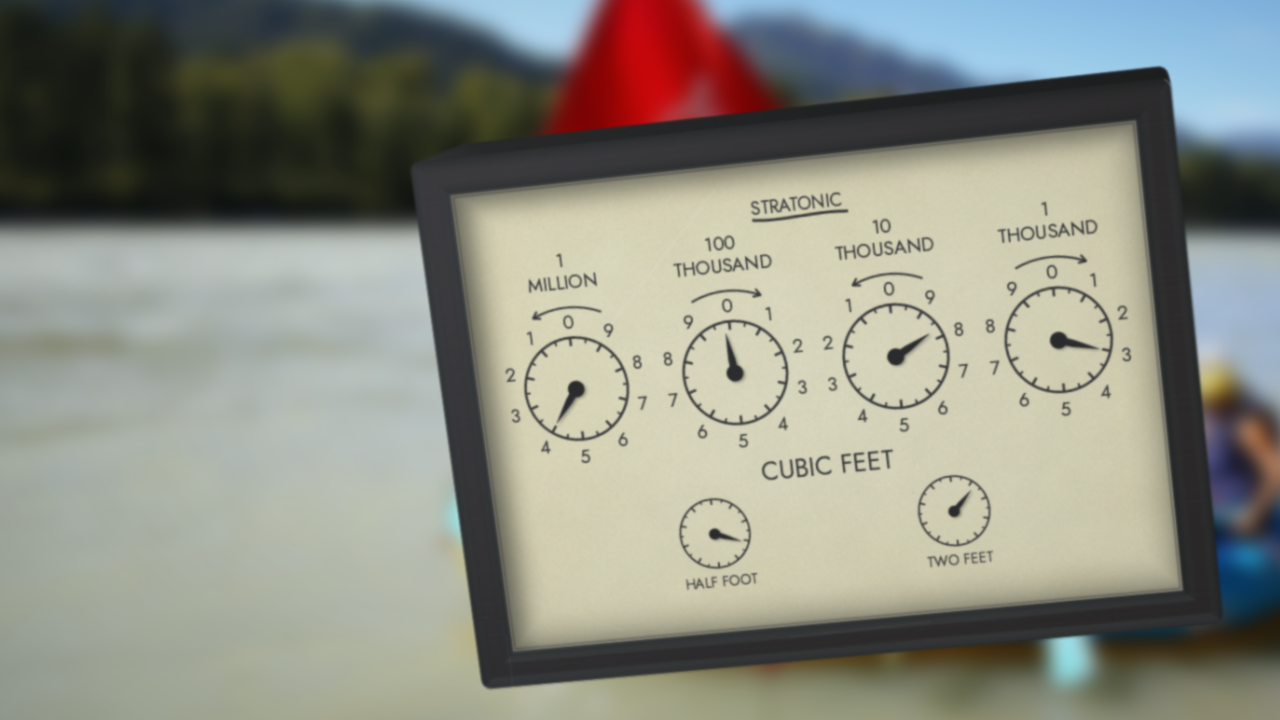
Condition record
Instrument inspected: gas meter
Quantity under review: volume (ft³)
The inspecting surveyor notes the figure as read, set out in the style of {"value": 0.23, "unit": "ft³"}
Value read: {"value": 398300, "unit": "ft³"}
